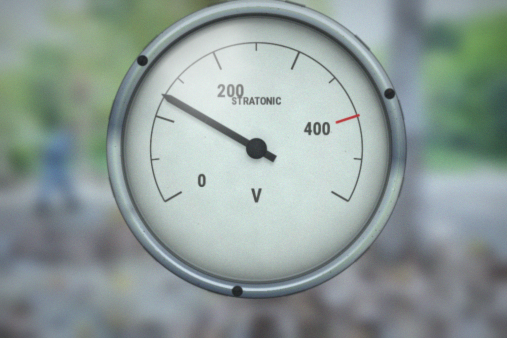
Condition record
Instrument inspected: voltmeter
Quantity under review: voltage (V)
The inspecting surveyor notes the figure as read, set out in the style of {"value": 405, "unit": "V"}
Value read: {"value": 125, "unit": "V"}
